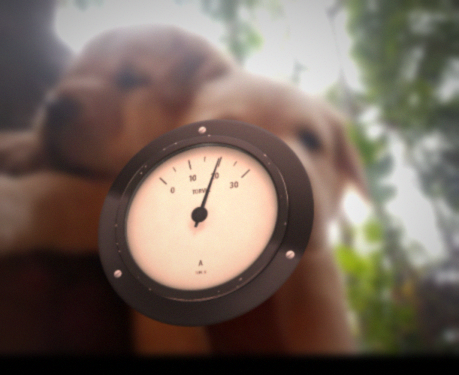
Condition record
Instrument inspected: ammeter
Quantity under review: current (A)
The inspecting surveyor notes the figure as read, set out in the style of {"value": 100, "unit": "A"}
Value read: {"value": 20, "unit": "A"}
